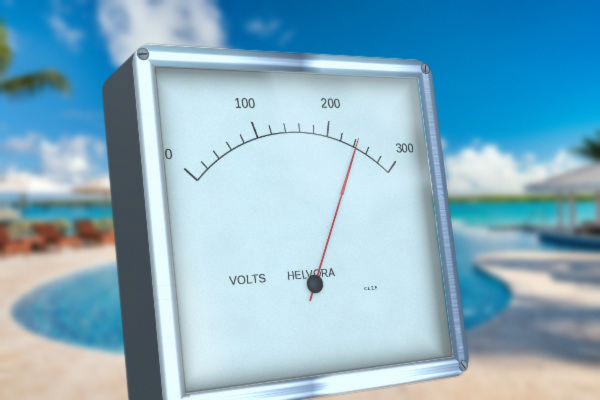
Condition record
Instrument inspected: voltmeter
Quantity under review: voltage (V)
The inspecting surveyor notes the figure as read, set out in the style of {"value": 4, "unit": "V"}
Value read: {"value": 240, "unit": "V"}
